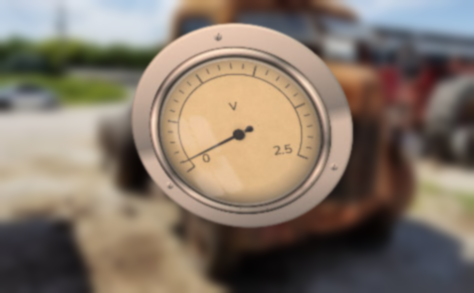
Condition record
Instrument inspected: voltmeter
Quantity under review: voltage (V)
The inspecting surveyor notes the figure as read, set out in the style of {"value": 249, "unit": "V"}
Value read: {"value": 0.1, "unit": "V"}
